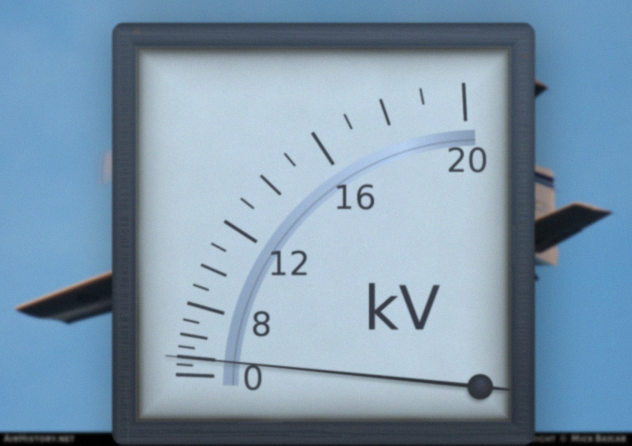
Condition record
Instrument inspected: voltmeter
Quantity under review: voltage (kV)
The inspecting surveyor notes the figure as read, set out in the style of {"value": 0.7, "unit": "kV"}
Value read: {"value": 4, "unit": "kV"}
